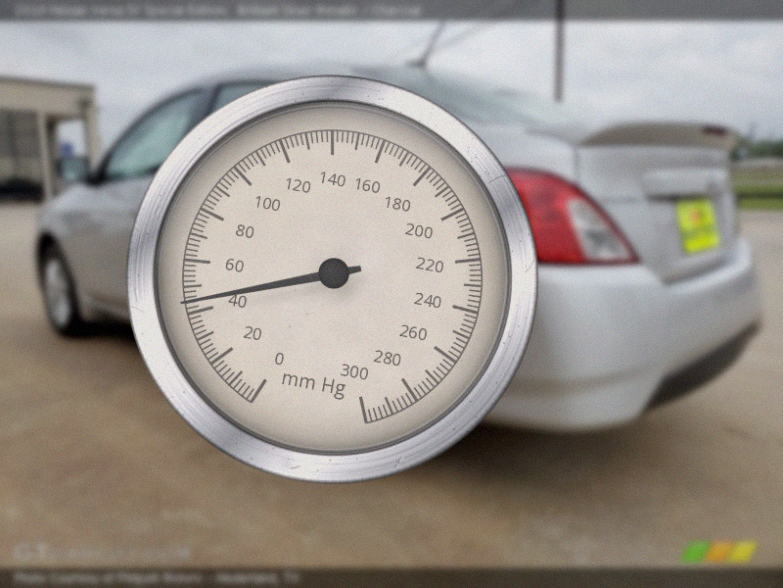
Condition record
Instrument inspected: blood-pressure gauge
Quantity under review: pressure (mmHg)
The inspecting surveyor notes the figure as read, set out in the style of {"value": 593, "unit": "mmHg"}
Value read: {"value": 44, "unit": "mmHg"}
